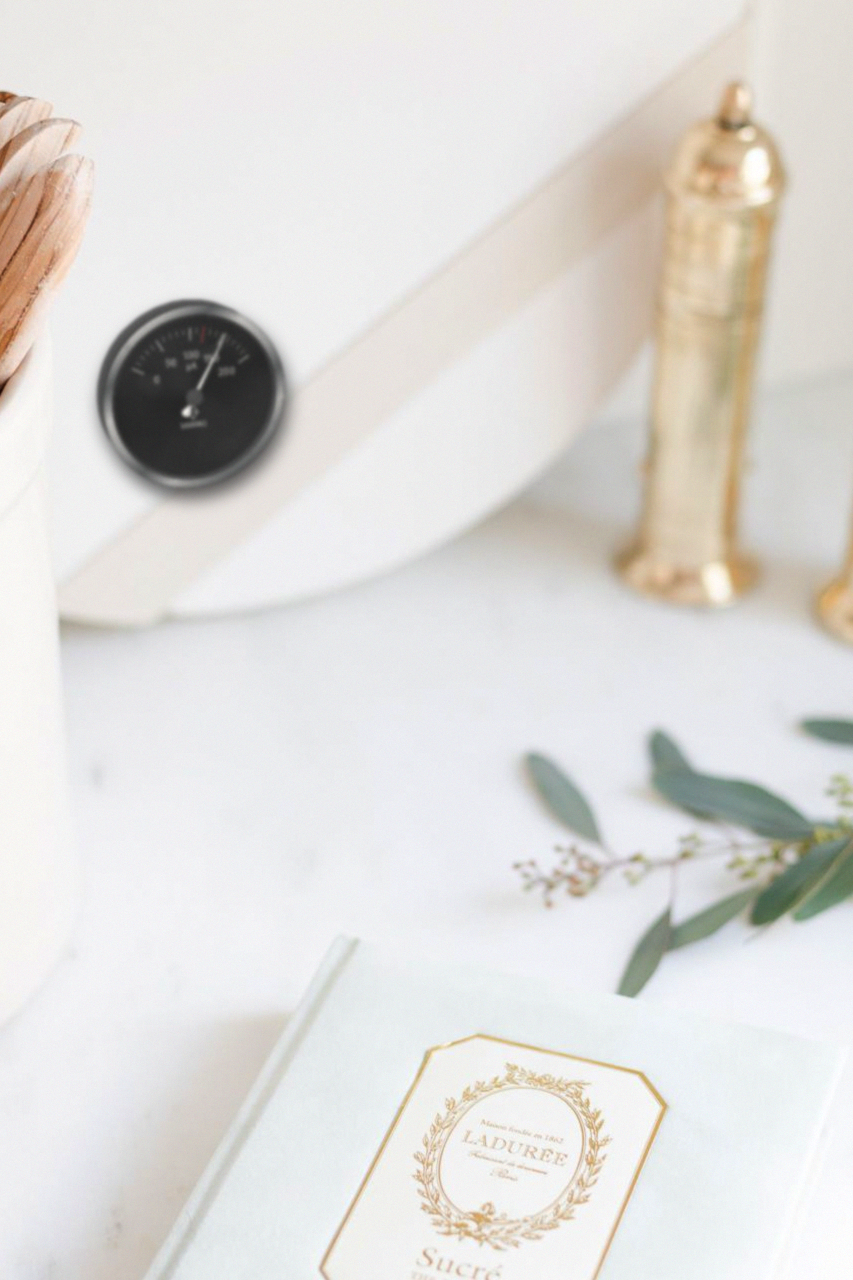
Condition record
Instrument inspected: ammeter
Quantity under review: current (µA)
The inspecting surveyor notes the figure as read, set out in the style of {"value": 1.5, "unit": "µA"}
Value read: {"value": 150, "unit": "µA"}
